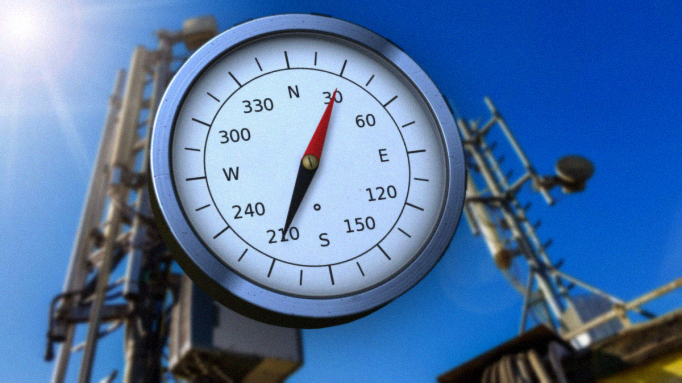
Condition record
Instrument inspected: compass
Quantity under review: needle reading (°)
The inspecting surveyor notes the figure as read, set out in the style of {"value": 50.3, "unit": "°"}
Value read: {"value": 30, "unit": "°"}
